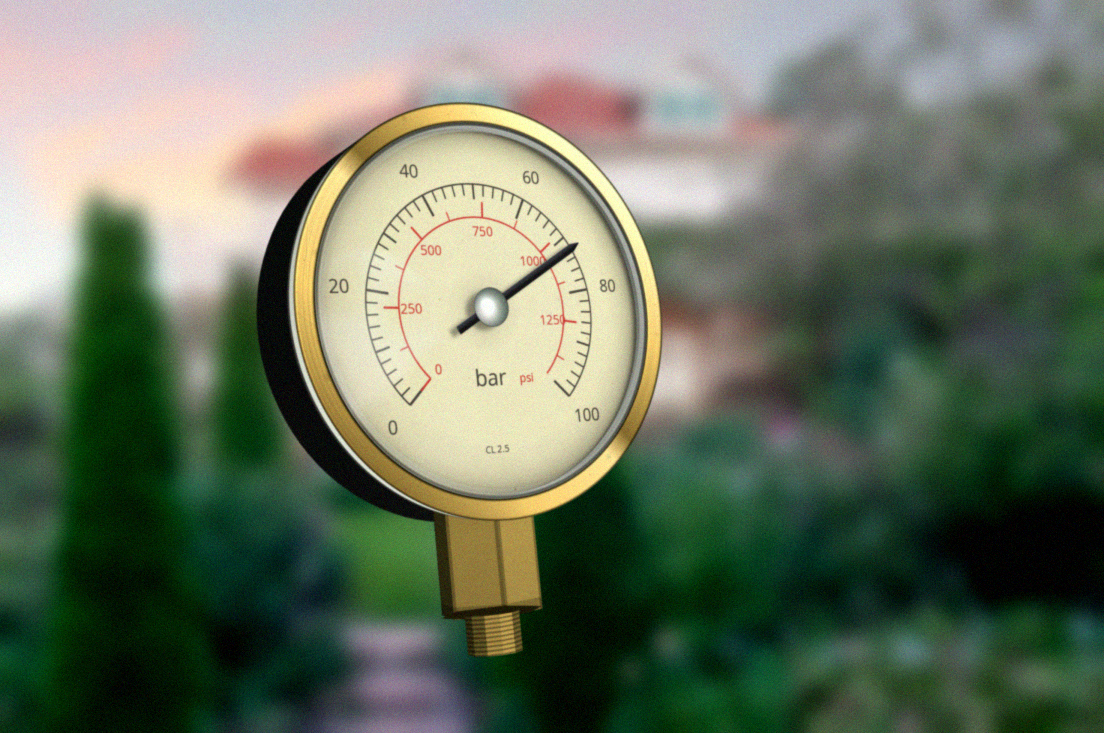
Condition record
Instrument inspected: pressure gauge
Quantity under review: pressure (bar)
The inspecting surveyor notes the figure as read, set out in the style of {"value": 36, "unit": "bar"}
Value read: {"value": 72, "unit": "bar"}
